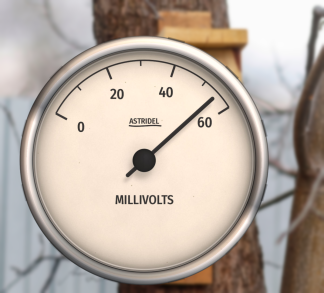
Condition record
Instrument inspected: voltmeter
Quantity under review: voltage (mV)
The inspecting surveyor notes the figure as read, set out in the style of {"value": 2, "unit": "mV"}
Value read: {"value": 55, "unit": "mV"}
